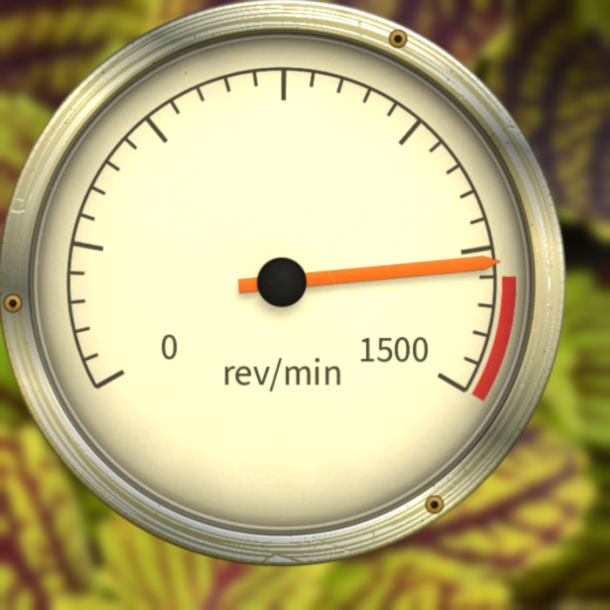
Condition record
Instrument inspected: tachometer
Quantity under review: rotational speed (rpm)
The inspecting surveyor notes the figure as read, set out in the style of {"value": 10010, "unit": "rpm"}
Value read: {"value": 1275, "unit": "rpm"}
